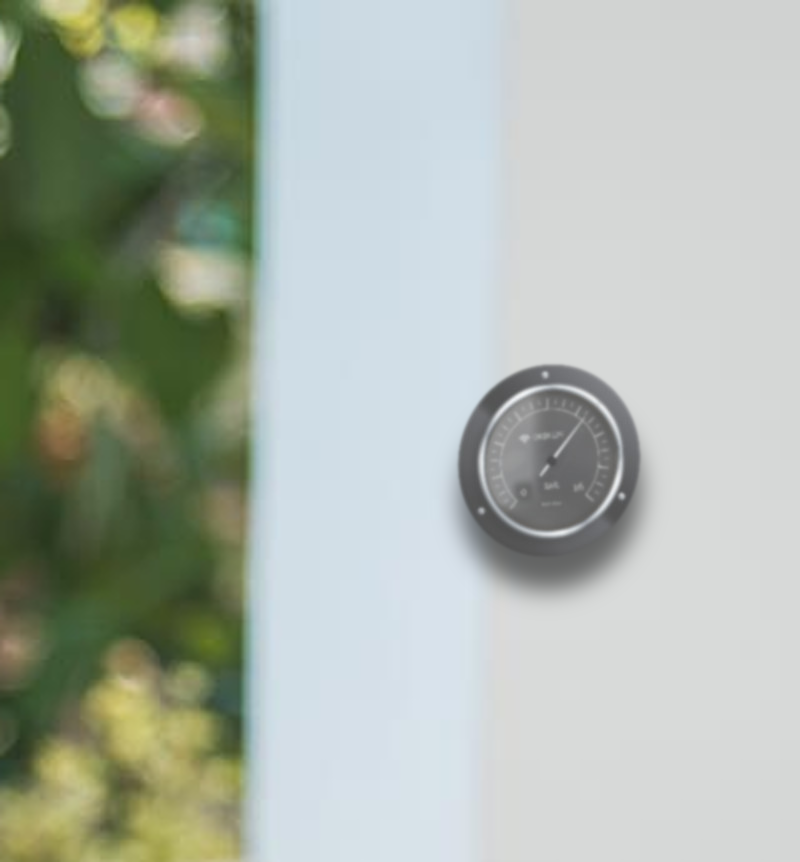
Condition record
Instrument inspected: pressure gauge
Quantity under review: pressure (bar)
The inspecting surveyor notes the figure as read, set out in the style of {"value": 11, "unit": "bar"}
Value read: {"value": 10.5, "unit": "bar"}
